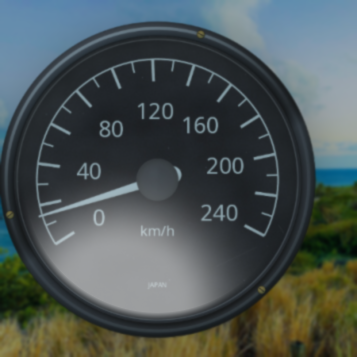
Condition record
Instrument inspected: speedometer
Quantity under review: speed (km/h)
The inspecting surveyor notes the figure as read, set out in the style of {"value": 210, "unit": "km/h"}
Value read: {"value": 15, "unit": "km/h"}
